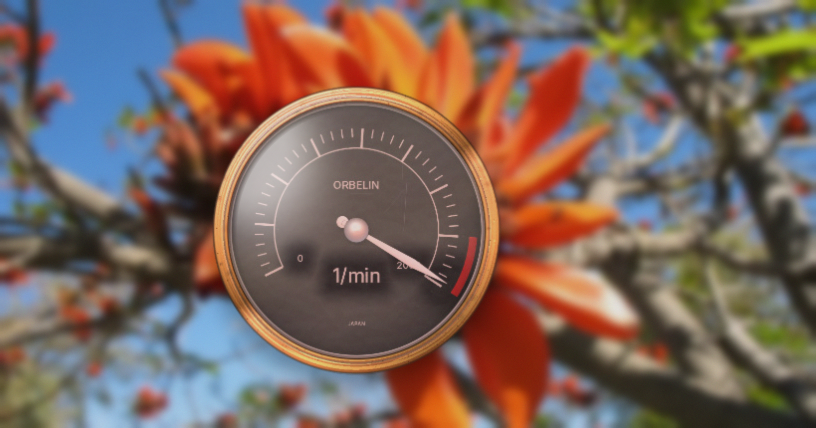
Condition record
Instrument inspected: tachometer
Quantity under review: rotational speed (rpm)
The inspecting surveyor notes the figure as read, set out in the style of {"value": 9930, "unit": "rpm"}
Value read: {"value": 1975, "unit": "rpm"}
